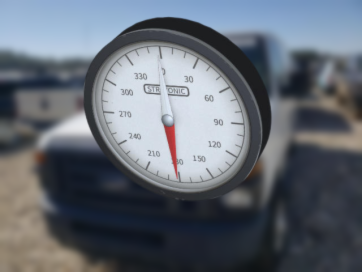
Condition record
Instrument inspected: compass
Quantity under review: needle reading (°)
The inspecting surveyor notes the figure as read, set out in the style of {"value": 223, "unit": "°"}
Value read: {"value": 180, "unit": "°"}
